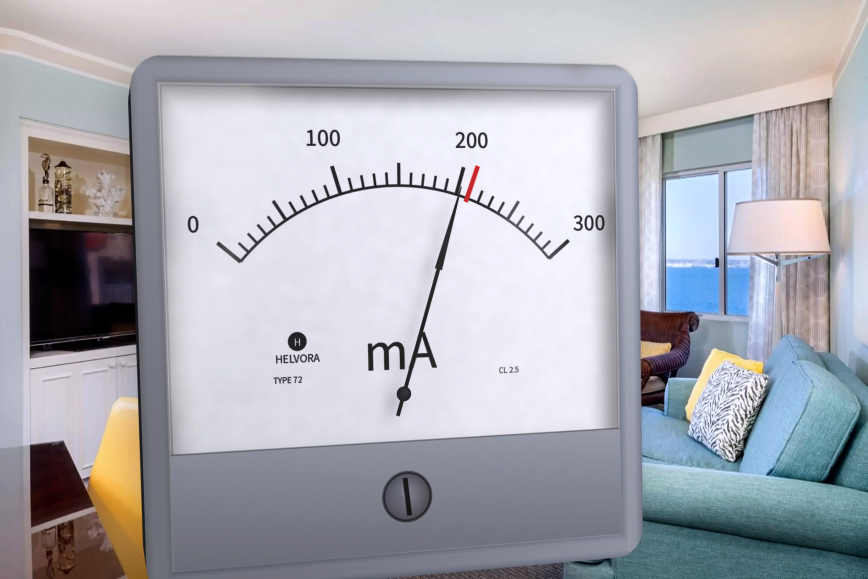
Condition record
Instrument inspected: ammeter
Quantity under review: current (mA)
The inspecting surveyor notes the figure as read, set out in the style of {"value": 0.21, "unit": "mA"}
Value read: {"value": 200, "unit": "mA"}
